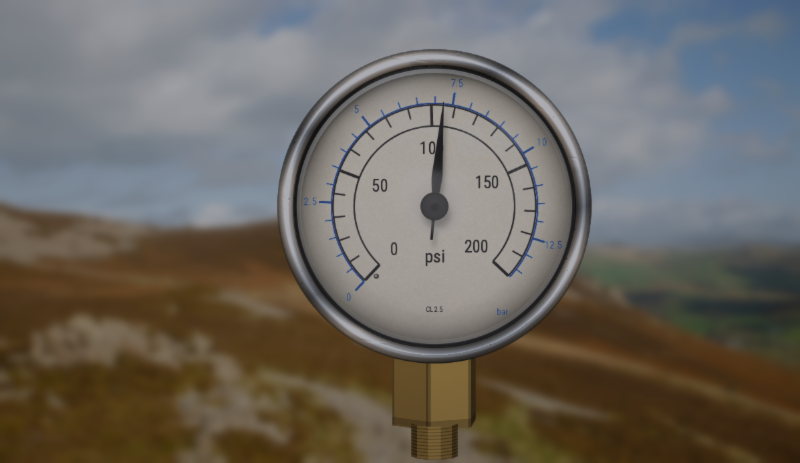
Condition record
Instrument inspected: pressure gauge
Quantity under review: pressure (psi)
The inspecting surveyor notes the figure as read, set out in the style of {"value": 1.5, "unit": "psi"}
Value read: {"value": 105, "unit": "psi"}
